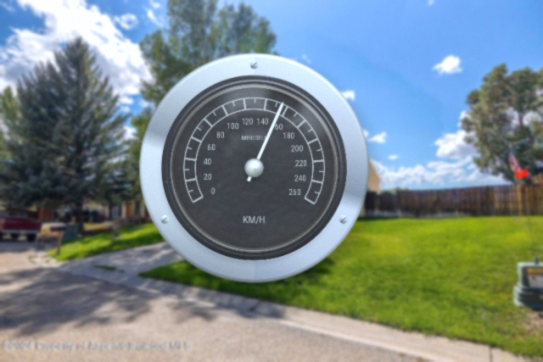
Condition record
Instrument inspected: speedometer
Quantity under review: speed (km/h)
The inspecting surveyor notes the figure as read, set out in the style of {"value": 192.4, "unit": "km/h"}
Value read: {"value": 155, "unit": "km/h"}
